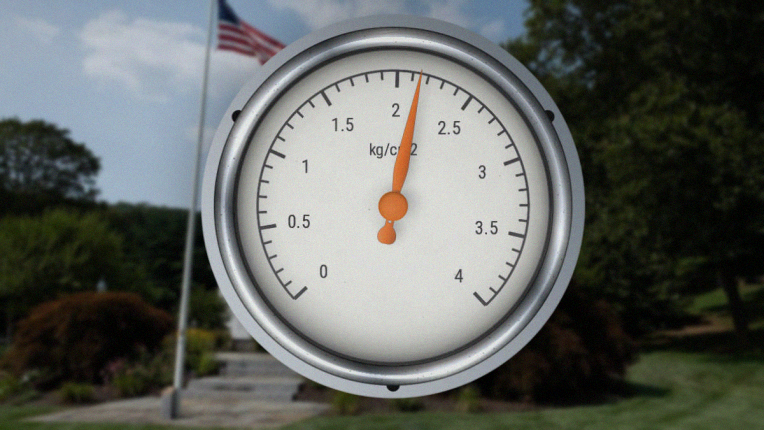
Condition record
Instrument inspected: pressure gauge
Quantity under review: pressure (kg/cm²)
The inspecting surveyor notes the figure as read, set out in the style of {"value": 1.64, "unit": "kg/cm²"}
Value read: {"value": 2.15, "unit": "kg/cm²"}
